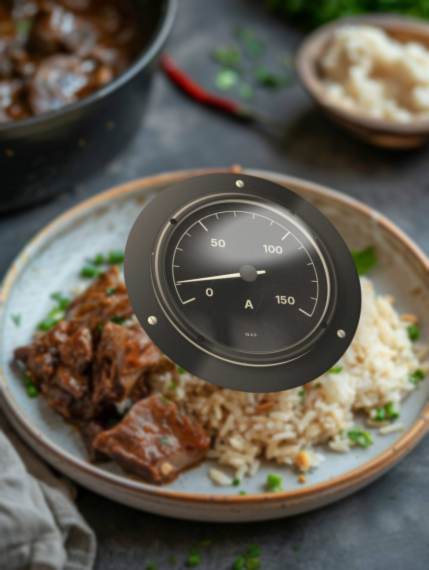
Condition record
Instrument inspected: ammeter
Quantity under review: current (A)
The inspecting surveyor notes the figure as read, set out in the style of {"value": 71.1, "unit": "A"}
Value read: {"value": 10, "unit": "A"}
